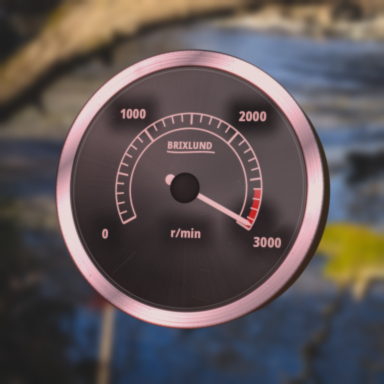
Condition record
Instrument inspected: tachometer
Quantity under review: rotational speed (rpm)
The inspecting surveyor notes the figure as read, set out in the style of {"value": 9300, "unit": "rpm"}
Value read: {"value": 2950, "unit": "rpm"}
